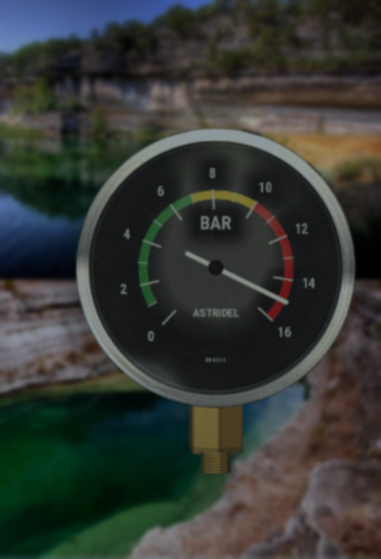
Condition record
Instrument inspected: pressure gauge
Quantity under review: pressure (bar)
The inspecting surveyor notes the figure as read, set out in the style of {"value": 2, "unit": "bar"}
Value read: {"value": 15, "unit": "bar"}
